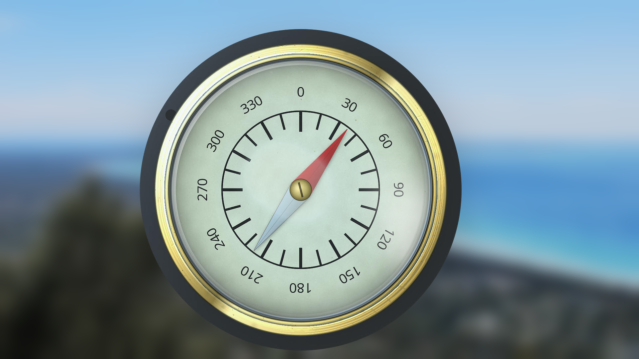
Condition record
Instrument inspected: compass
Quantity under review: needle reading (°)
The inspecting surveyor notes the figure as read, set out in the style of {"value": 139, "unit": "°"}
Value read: {"value": 37.5, "unit": "°"}
